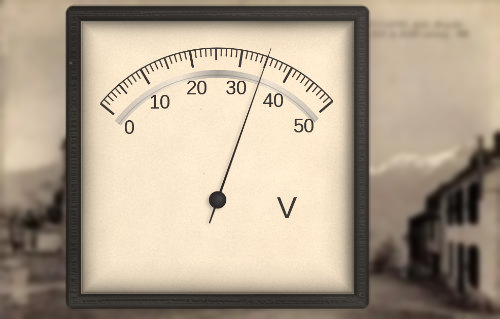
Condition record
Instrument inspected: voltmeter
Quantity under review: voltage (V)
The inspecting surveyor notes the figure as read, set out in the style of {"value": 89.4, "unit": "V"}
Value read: {"value": 35, "unit": "V"}
